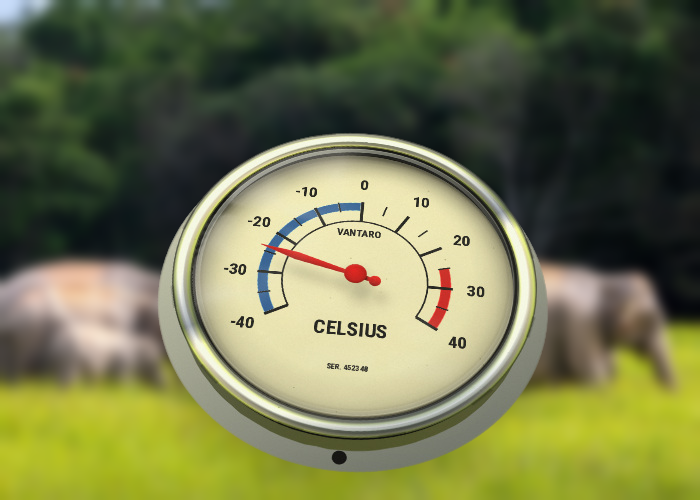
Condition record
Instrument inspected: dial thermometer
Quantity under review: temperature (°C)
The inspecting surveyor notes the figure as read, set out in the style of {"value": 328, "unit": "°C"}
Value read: {"value": -25, "unit": "°C"}
